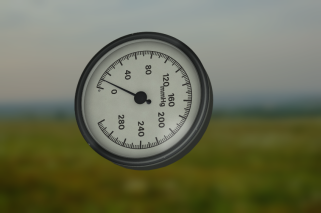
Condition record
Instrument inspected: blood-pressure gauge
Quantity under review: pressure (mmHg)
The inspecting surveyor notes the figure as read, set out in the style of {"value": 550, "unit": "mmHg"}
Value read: {"value": 10, "unit": "mmHg"}
